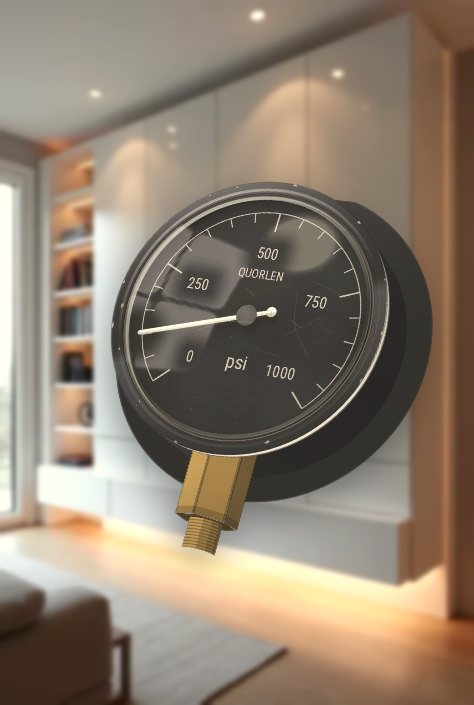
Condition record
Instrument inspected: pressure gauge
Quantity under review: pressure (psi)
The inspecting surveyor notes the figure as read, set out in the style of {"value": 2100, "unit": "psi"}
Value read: {"value": 100, "unit": "psi"}
